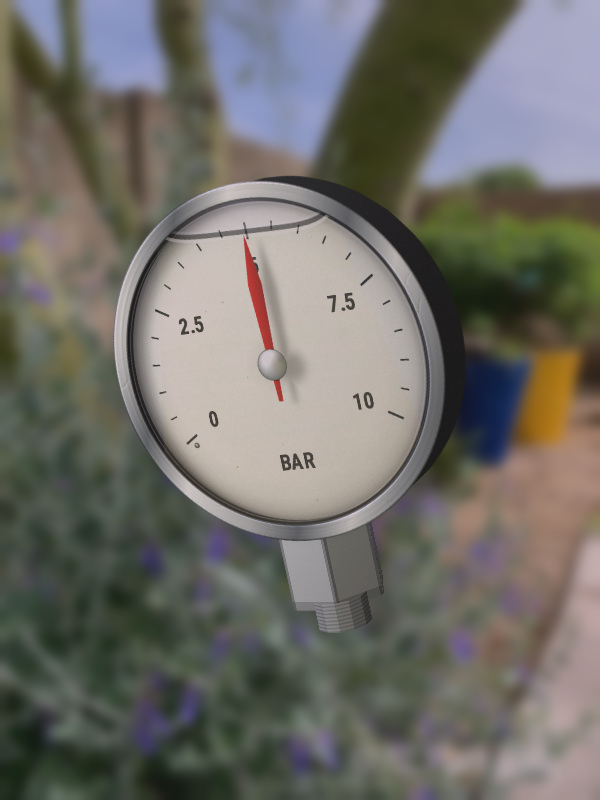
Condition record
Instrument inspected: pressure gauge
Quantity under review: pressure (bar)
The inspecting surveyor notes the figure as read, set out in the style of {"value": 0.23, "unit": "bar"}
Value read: {"value": 5, "unit": "bar"}
